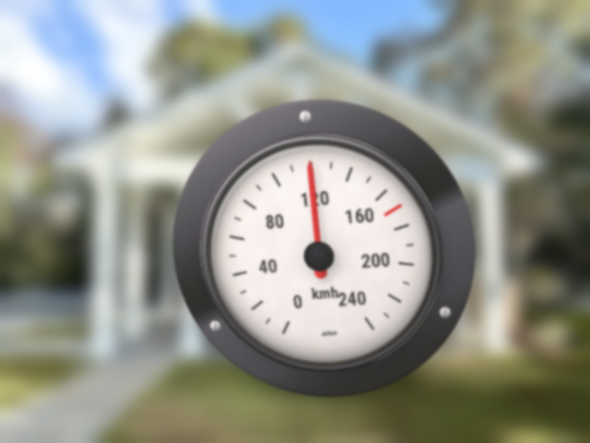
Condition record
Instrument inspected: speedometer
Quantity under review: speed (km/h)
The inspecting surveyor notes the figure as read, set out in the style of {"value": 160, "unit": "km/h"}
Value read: {"value": 120, "unit": "km/h"}
